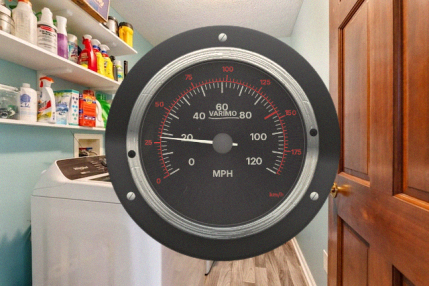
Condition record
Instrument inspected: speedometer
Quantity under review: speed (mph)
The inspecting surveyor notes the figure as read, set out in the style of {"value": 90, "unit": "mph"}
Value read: {"value": 18, "unit": "mph"}
